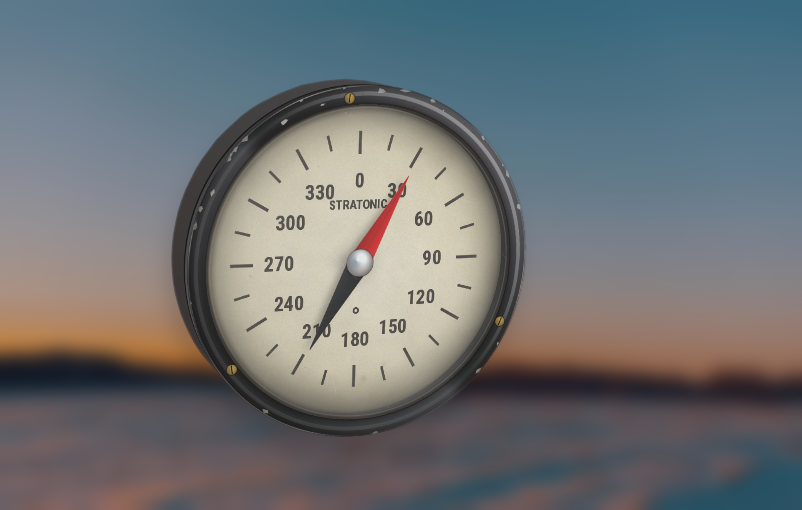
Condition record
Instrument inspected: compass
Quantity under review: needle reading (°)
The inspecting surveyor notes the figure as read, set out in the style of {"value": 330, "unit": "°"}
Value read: {"value": 30, "unit": "°"}
